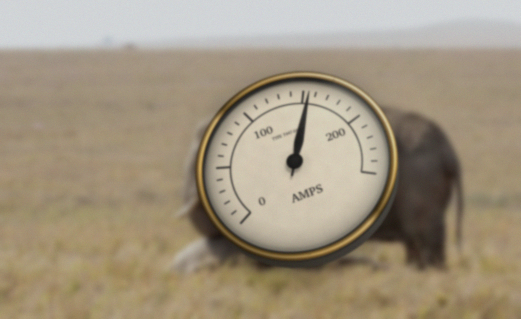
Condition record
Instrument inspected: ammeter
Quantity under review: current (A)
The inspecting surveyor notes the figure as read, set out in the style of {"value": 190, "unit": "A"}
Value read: {"value": 155, "unit": "A"}
